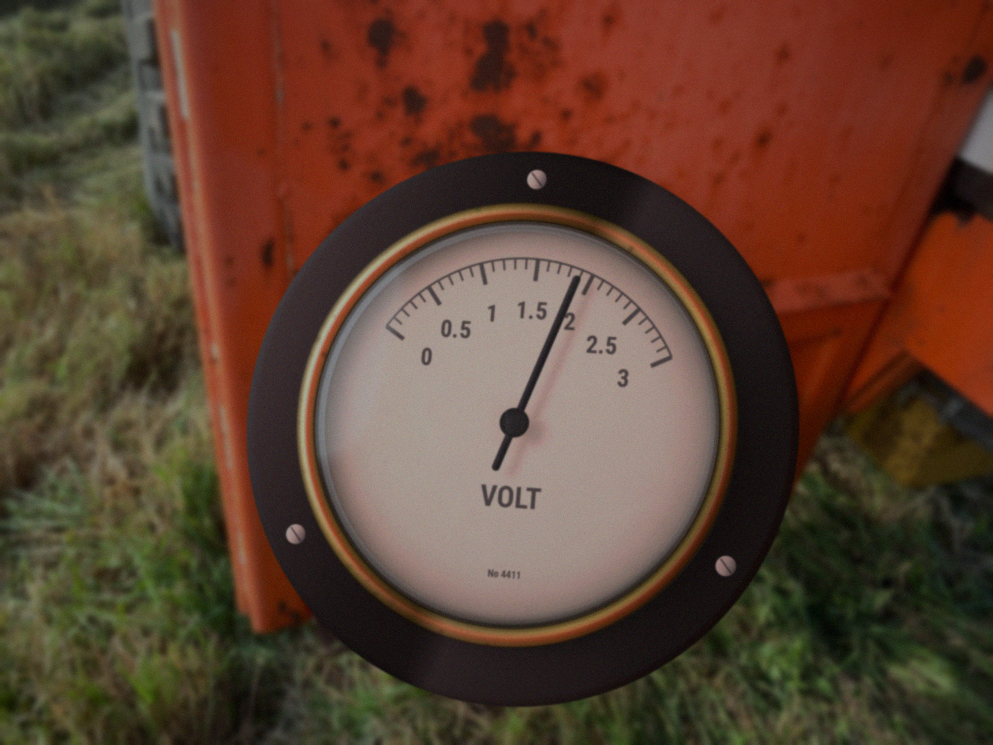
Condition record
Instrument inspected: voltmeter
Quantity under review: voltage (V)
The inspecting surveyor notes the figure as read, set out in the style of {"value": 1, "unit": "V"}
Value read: {"value": 1.9, "unit": "V"}
